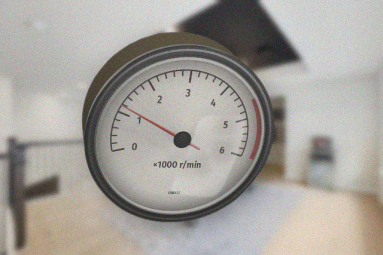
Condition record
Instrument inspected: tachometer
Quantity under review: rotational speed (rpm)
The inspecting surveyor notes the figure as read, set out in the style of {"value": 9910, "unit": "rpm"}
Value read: {"value": 1200, "unit": "rpm"}
